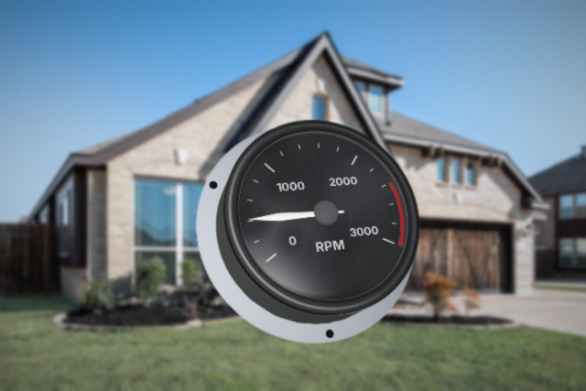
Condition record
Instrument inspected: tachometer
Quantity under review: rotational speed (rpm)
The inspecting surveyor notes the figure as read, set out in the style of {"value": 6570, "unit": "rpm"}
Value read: {"value": 400, "unit": "rpm"}
